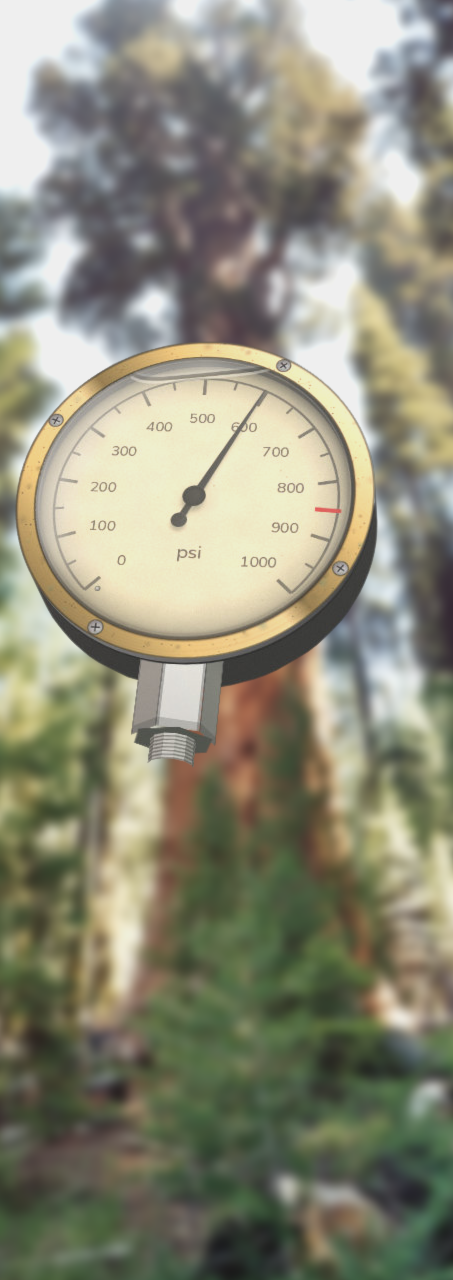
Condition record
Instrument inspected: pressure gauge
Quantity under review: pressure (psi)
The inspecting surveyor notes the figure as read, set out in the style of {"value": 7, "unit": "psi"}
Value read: {"value": 600, "unit": "psi"}
